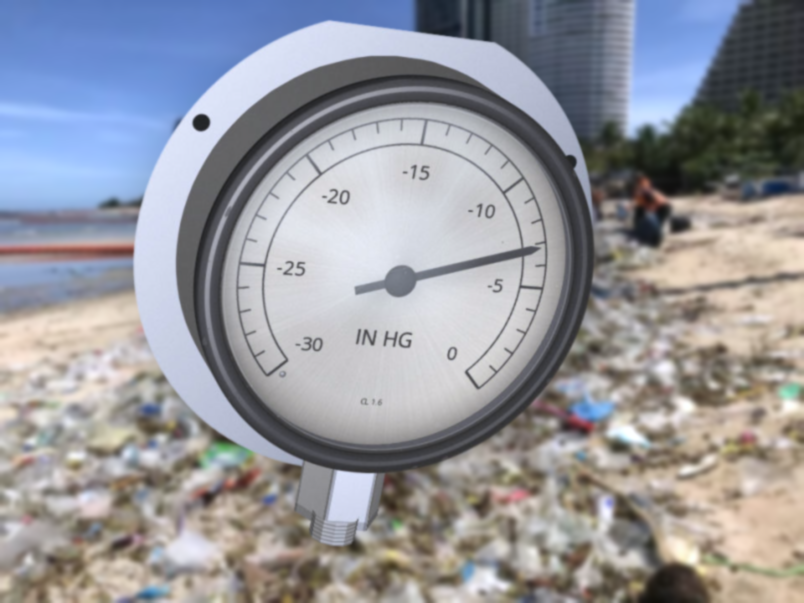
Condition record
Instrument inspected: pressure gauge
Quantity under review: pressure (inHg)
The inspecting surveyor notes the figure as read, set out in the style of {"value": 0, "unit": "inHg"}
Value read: {"value": -7, "unit": "inHg"}
